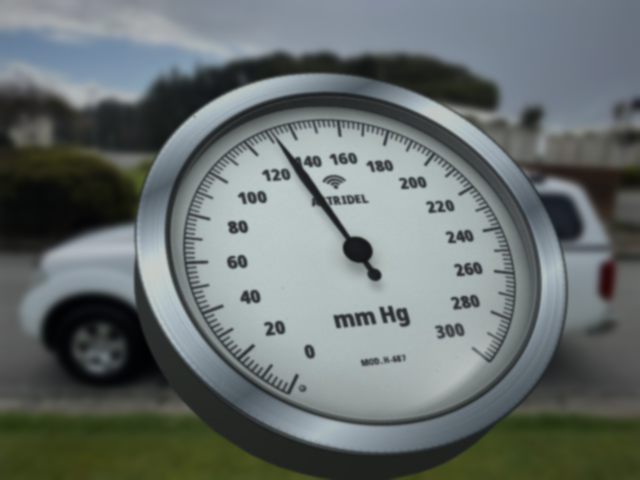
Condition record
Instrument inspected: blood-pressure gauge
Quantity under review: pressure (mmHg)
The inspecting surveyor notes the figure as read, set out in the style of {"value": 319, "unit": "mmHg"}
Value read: {"value": 130, "unit": "mmHg"}
